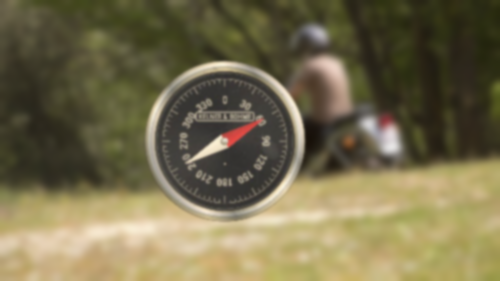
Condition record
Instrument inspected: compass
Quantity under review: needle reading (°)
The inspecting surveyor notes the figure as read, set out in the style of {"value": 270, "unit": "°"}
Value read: {"value": 60, "unit": "°"}
